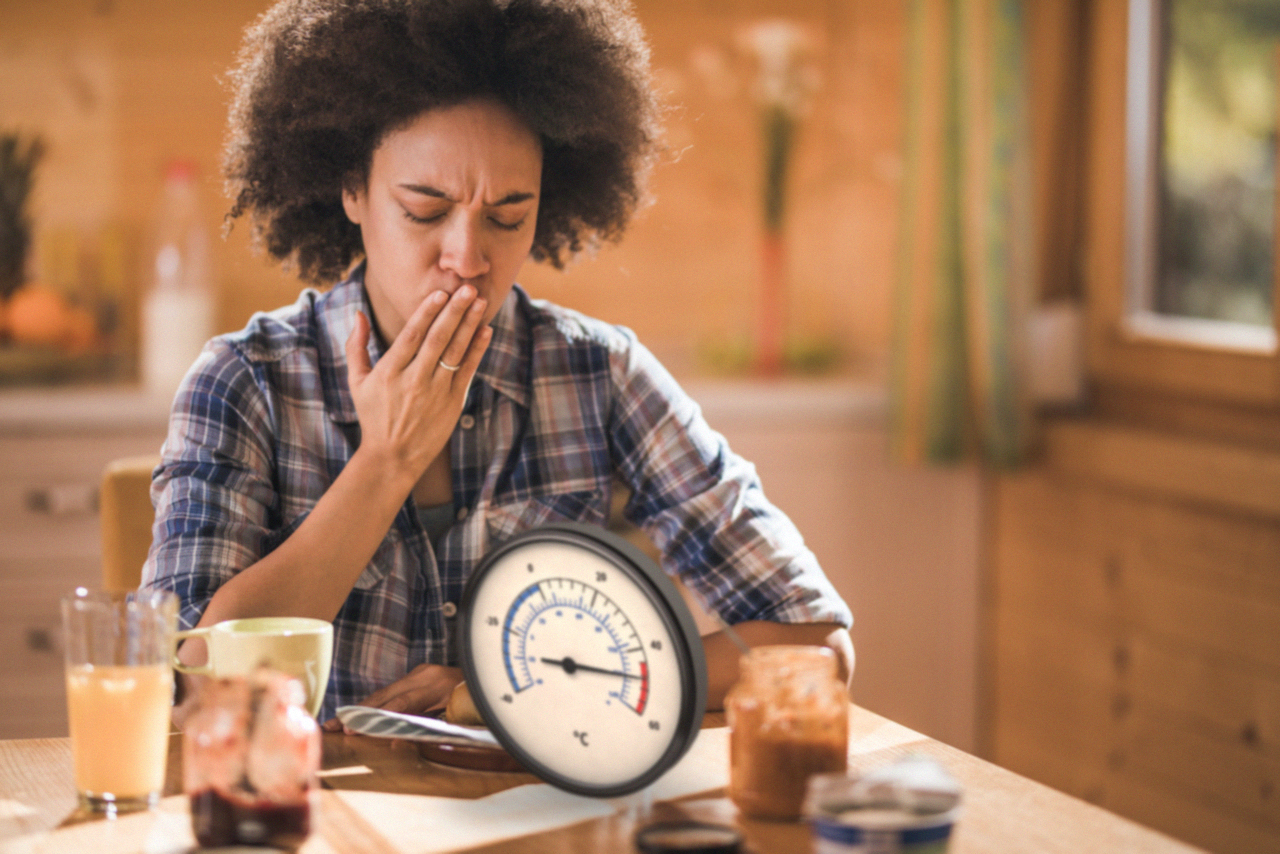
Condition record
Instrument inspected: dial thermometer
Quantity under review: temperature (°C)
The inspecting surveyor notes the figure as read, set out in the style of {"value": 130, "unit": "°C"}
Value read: {"value": 48, "unit": "°C"}
